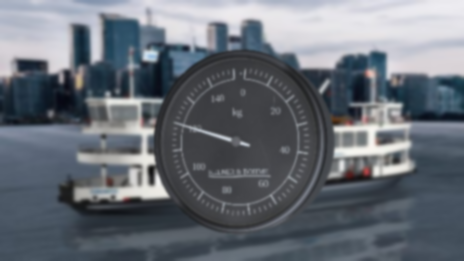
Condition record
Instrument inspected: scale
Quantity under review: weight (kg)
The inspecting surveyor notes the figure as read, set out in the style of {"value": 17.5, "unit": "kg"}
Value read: {"value": 120, "unit": "kg"}
